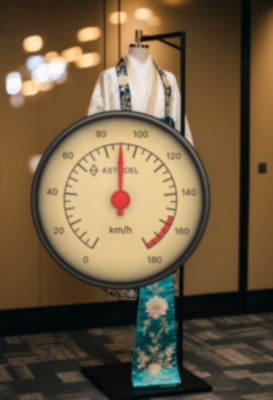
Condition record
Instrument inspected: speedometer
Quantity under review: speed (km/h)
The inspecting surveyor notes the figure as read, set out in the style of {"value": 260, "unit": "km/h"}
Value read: {"value": 90, "unit": "km/h"}
